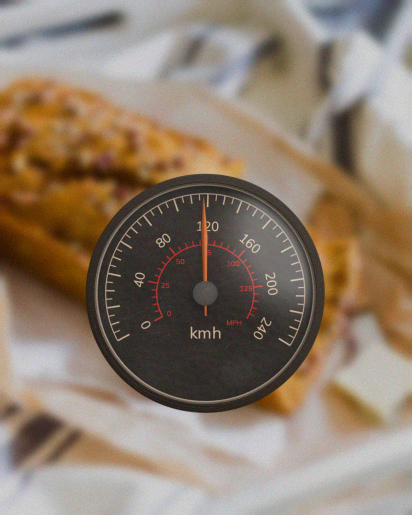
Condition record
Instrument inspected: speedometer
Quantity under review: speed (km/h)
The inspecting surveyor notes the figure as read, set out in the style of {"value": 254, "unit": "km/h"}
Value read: {"value": 117.5, "unit": "km/h"}
